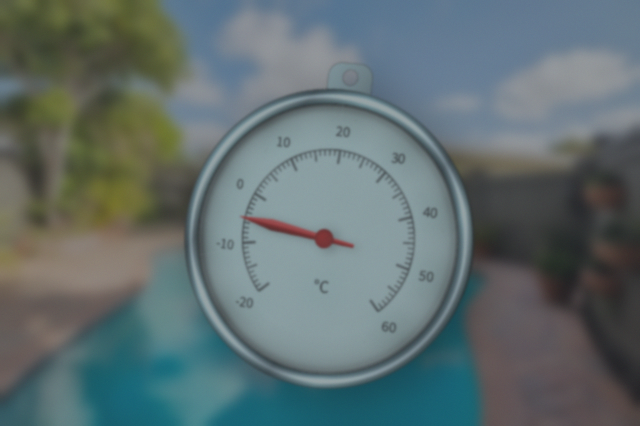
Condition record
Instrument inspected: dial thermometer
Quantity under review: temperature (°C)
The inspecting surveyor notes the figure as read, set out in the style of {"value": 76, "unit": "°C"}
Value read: {"value": -5, "unit": "°C"}
